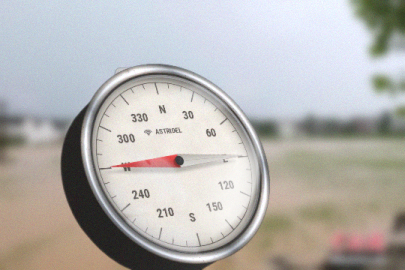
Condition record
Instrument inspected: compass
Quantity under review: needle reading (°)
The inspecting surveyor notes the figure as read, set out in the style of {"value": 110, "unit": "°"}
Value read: {"value": 270, "unit": "°"}
